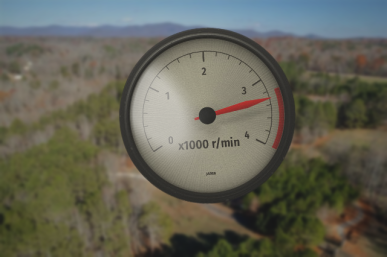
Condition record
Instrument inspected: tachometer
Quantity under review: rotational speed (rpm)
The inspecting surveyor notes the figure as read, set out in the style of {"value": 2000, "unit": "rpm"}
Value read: {"value": 3300, "unit": "rpm"}
